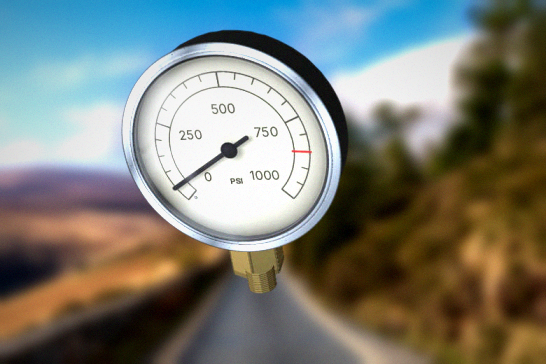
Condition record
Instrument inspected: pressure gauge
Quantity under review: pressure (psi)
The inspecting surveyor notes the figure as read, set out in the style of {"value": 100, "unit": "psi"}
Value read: {"value": 50, "unit": "psi"}
